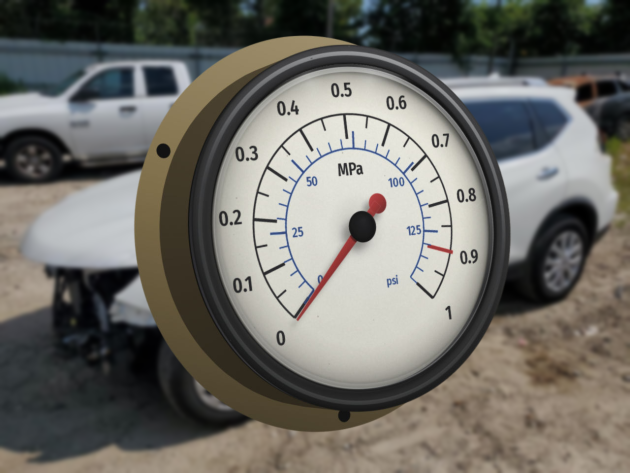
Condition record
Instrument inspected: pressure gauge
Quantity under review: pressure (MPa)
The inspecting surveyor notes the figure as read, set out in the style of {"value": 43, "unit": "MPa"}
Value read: {"value": 0, "unit": "MPa"}
